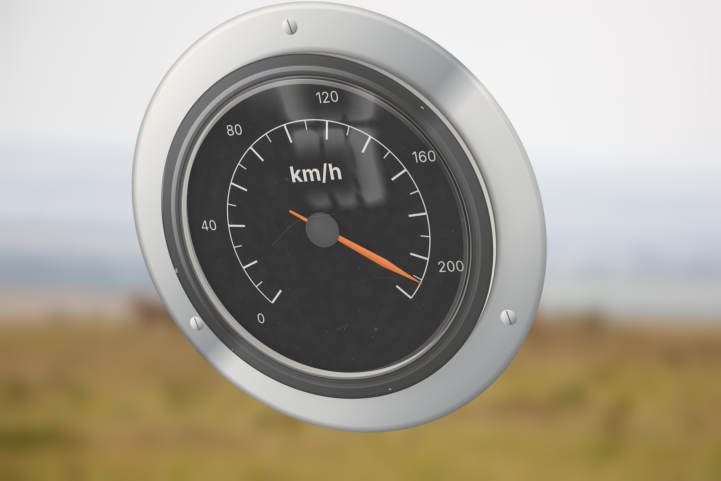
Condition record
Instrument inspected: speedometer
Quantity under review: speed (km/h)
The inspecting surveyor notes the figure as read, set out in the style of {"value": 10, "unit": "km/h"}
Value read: {"value": 210, "unit": "km/h"}
